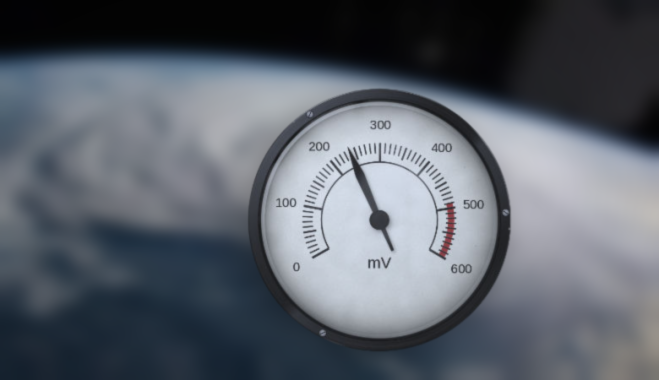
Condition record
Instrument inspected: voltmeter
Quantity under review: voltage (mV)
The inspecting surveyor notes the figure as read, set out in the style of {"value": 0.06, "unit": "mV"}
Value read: {"value": 240, "unit": "mV"}
